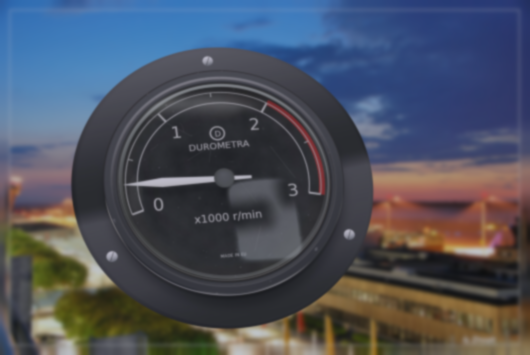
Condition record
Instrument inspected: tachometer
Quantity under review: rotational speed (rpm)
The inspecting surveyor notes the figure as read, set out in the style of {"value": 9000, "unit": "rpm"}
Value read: {"value": 250, "unit": "rpm"}
